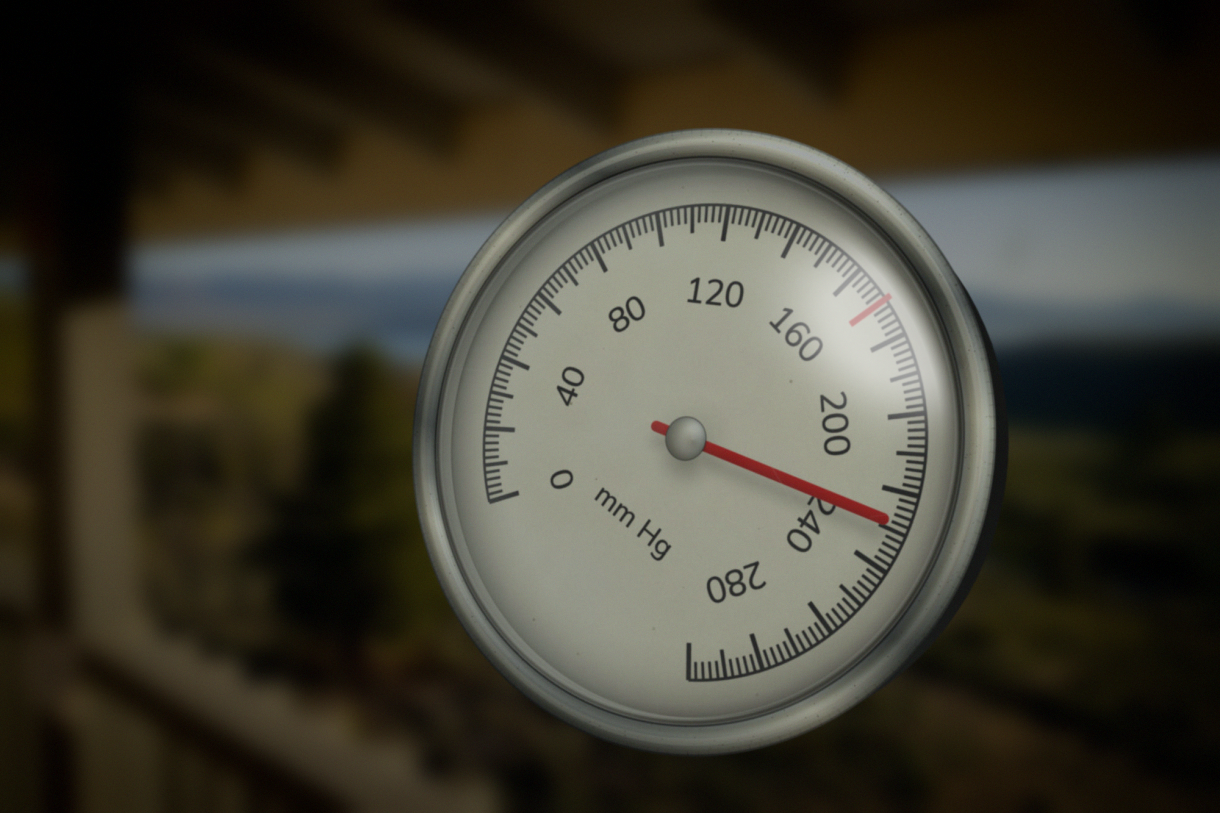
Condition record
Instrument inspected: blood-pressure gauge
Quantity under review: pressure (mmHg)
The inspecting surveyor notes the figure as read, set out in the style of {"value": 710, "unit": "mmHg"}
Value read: {"value": 228, "unit": "mmHg"}
